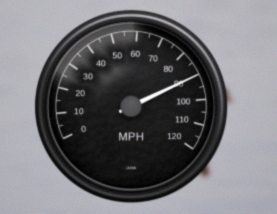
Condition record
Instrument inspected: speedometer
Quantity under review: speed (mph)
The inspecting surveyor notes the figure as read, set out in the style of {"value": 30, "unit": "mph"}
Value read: {"value": 90, "unit": "mph"}
